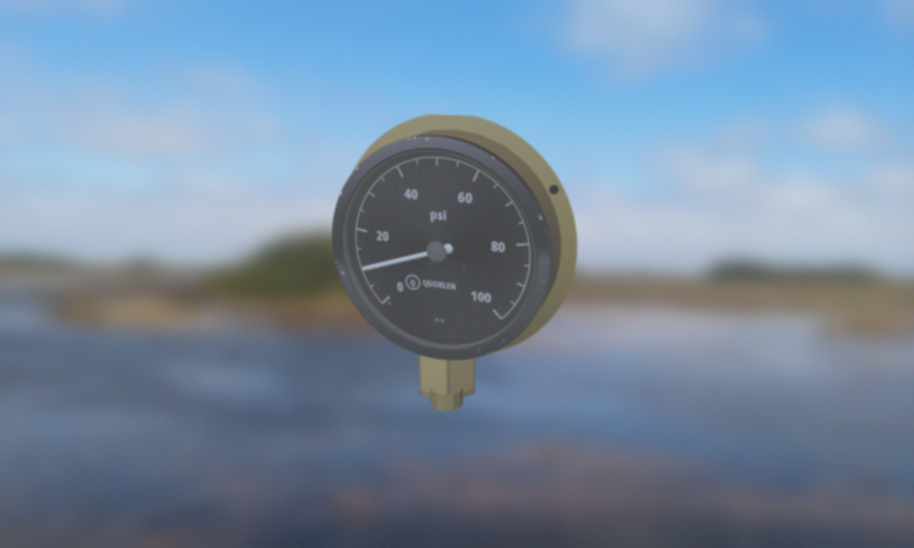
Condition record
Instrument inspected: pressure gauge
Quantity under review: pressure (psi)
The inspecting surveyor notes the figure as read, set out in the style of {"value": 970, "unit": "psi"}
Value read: {"value": 10, "unit": "psi"}
